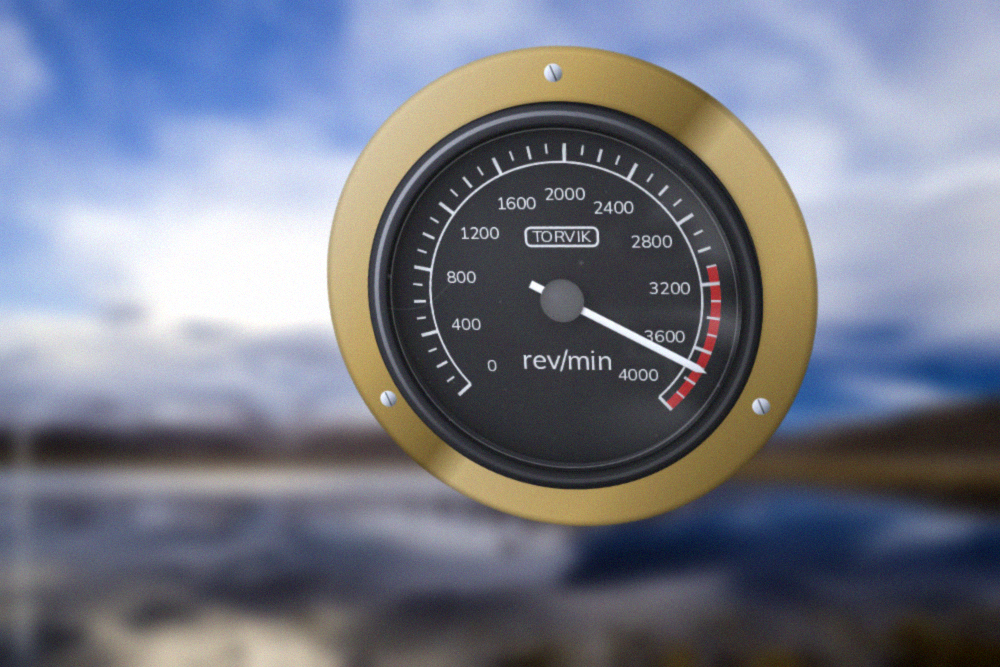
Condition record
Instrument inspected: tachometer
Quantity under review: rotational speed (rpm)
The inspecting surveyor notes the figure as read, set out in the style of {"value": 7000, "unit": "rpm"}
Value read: {"value": 3700, "unit": "rpm"}
